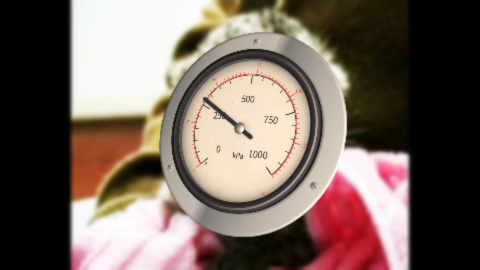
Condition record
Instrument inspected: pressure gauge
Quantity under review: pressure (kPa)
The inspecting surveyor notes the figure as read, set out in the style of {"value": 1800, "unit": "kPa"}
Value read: {"value": 275, "unit": "kPa"}
